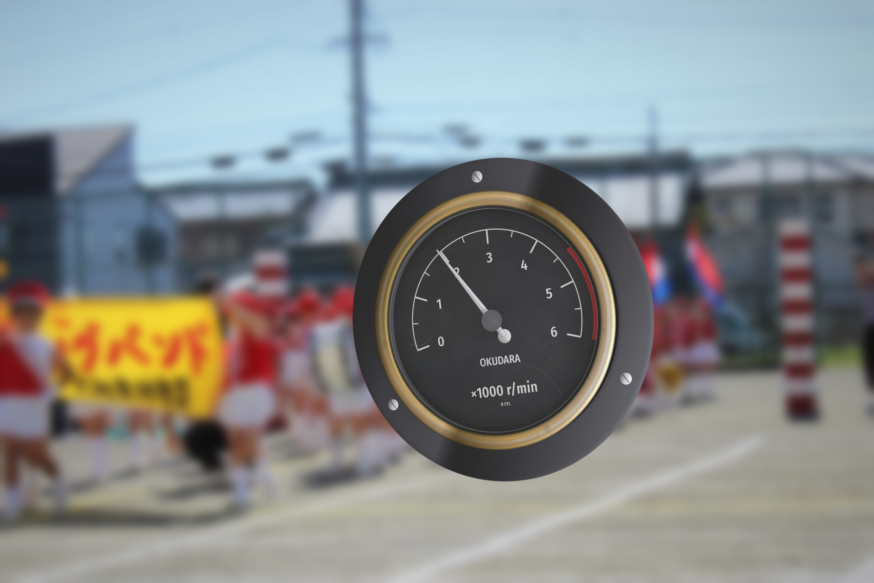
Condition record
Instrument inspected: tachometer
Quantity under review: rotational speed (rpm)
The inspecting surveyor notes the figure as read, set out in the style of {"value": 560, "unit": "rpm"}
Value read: {"value": 2000, "unit": "rpm"}
